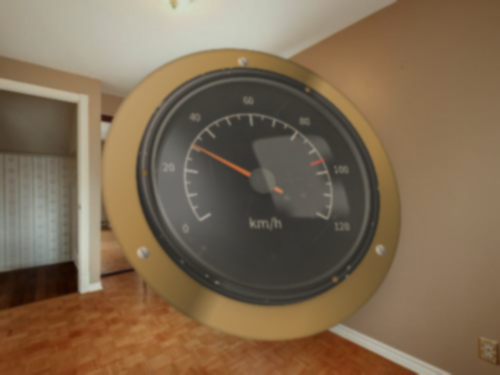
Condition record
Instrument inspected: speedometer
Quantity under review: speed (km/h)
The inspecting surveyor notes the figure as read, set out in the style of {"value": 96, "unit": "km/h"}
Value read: {"value": 30, "unit": "km/h"}
